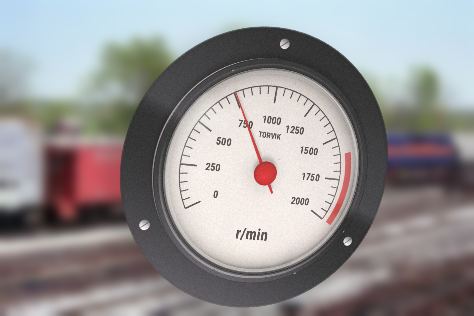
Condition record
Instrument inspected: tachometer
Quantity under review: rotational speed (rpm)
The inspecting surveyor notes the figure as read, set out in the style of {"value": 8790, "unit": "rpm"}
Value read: {"value": 750, "unit": "rpm"}
